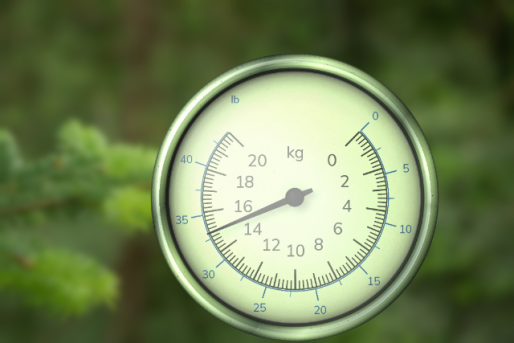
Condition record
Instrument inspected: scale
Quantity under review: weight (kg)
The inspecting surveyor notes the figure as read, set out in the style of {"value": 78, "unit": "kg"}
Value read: {"value": 15, "unit": "kg"}
